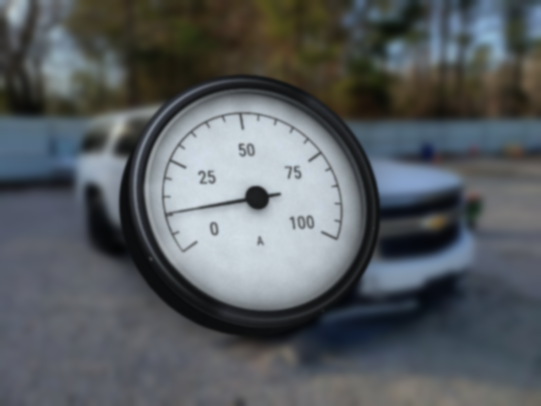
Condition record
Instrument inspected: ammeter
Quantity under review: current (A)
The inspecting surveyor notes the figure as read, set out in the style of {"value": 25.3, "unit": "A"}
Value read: {"value": 10, "unit": "A"}
